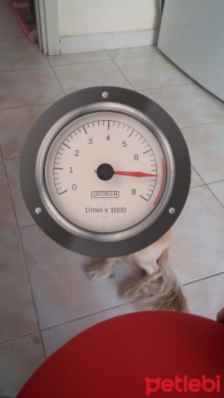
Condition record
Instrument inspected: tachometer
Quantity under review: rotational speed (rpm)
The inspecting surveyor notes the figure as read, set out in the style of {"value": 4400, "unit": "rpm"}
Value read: {"value": 7000, "unit": "rpm"}
